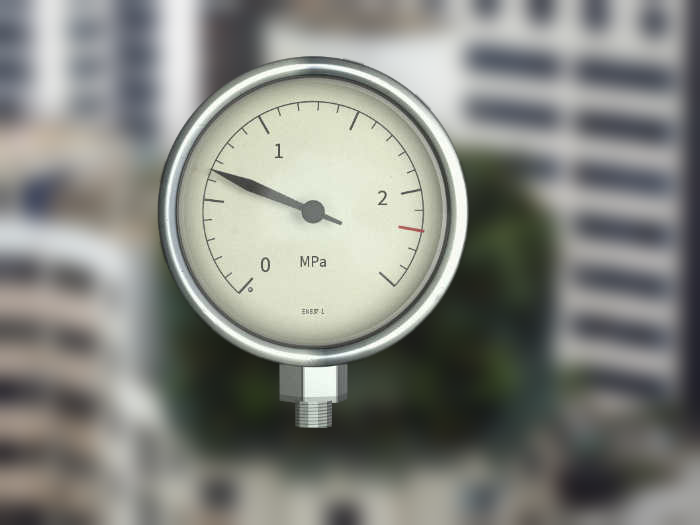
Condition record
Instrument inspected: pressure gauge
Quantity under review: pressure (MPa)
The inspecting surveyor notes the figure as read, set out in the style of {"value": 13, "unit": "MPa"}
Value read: {"value": 0.65, "unit": "MPa"}
